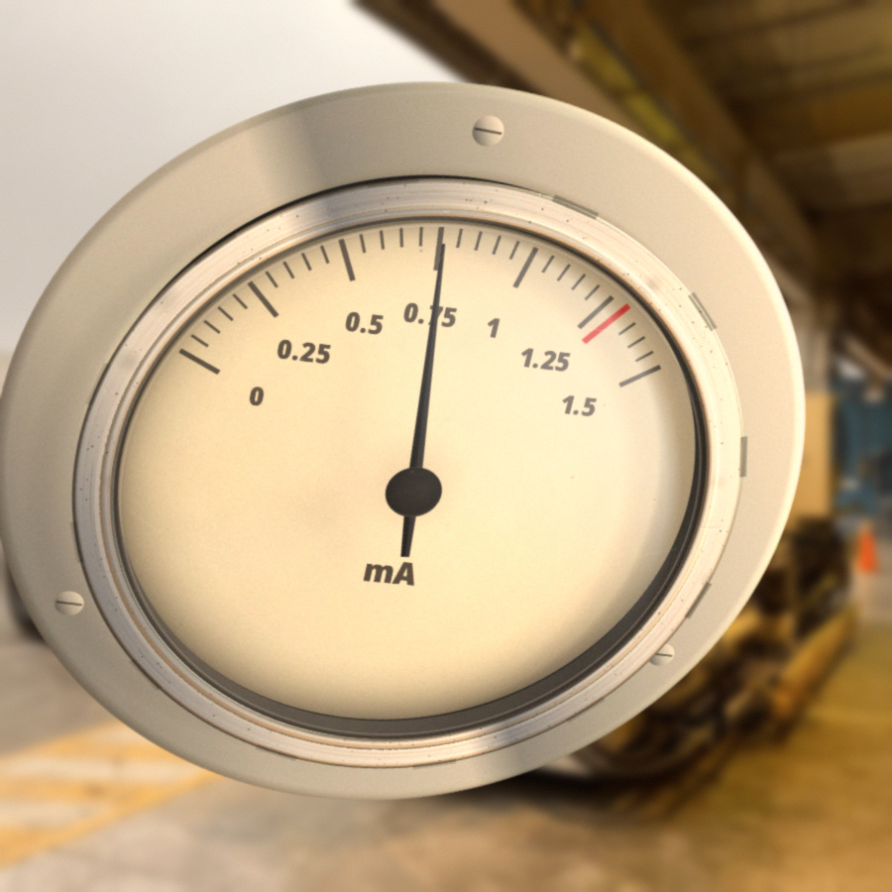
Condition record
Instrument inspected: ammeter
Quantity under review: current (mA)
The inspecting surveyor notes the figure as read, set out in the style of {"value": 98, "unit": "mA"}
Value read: {"value": 0.75, "unit": "mA"}
